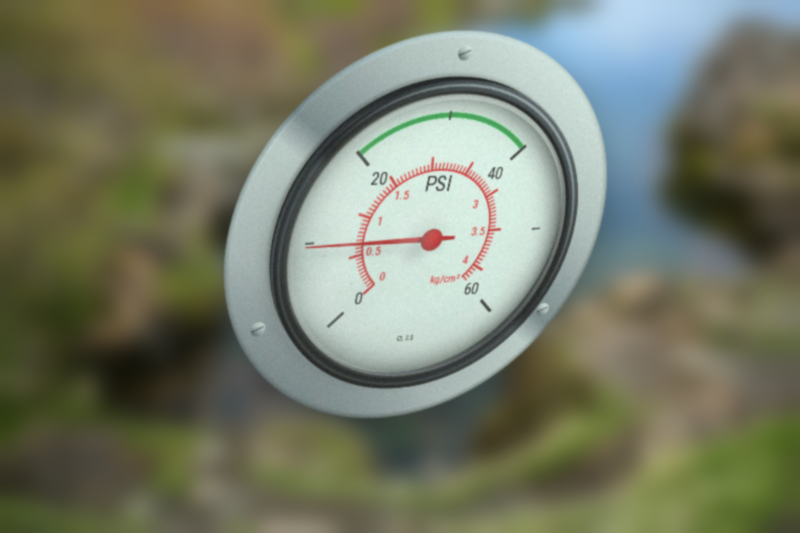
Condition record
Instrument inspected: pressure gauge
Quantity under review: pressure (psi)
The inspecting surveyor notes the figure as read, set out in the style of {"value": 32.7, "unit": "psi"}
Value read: {"value": 10, "unit": "psi"}
